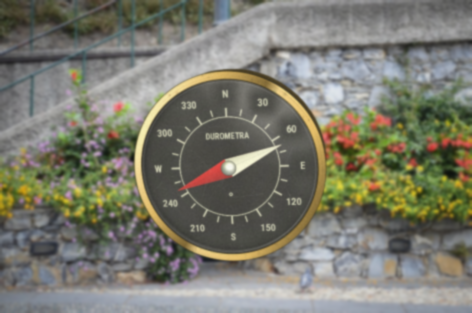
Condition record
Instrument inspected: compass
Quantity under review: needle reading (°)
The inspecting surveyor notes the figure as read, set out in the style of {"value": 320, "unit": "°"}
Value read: {"value": 247.5, "unit": "°"}
